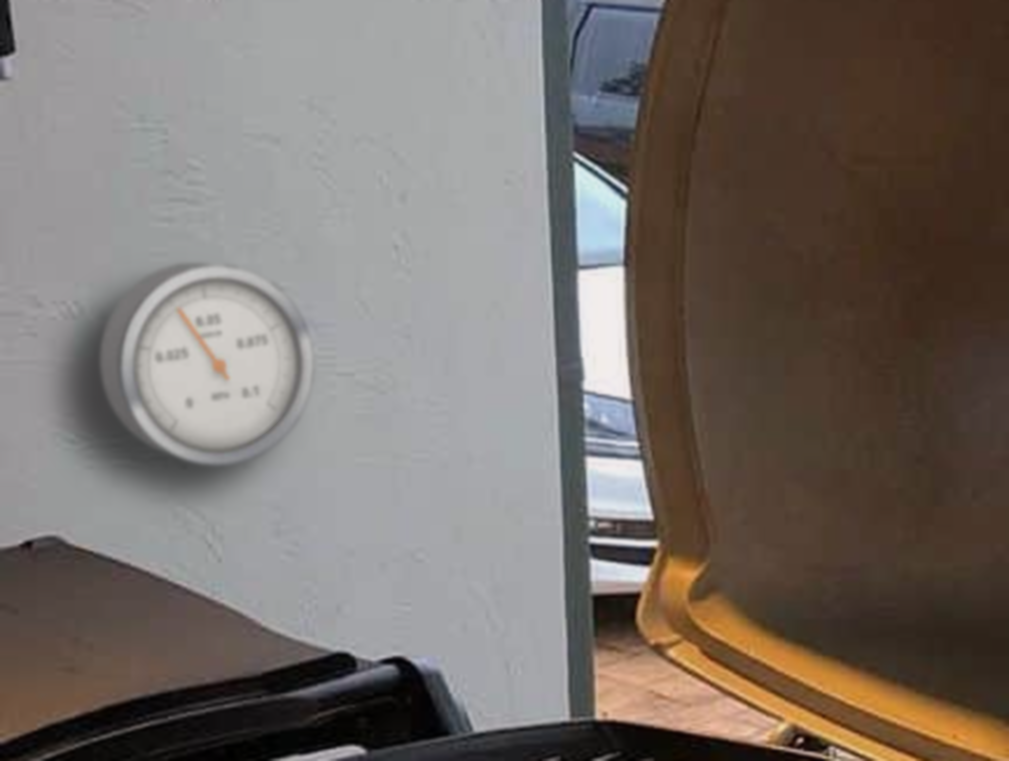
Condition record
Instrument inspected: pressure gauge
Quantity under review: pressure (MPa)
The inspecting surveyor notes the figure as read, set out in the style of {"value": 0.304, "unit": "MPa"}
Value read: {"value": 0.04, "unit": "MPa"}
